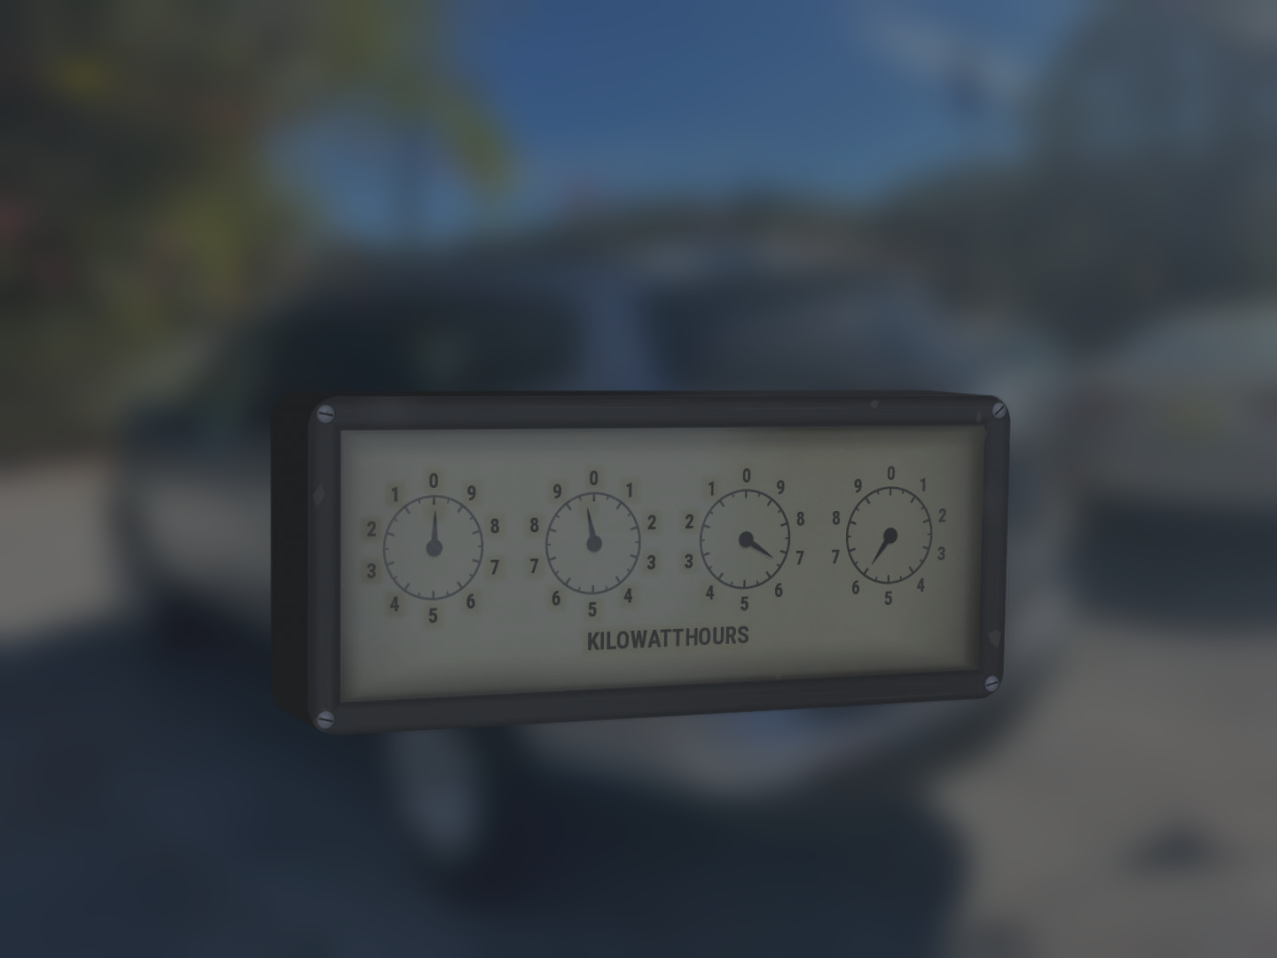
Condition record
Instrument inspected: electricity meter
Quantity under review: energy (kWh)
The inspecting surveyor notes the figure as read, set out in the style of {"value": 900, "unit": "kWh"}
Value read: {"value": 9966, "unit": "kWh"}
